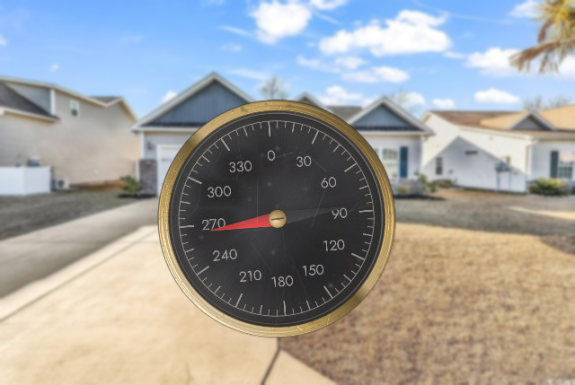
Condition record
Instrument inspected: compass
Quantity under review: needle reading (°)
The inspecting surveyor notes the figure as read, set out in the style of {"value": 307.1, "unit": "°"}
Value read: {"value": 265, "unit": "°"}
